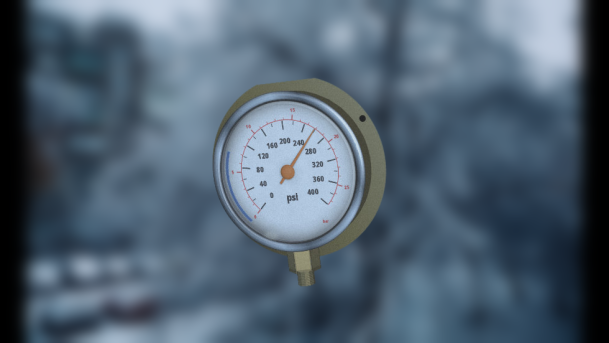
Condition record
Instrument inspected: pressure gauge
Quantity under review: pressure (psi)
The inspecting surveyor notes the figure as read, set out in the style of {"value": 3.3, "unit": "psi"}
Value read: {"value": 260, "unit": "psi"}
